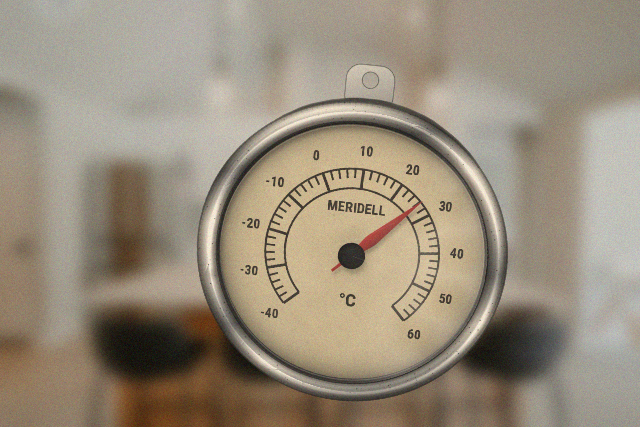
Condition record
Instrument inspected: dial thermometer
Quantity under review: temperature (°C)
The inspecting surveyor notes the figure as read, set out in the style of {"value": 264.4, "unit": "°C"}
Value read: {"value": 26, "unit": "°C"}
